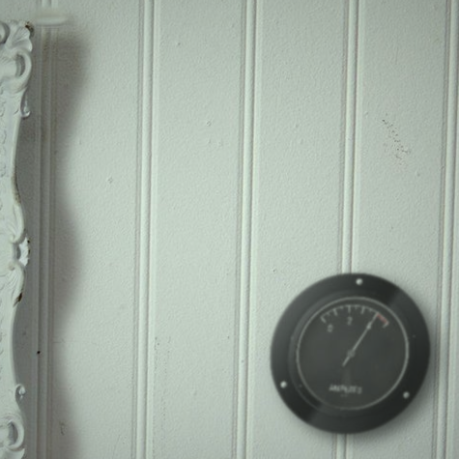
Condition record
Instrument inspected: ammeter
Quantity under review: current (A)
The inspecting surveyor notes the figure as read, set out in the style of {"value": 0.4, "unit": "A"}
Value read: {"value": 4, "unit": "A"}
